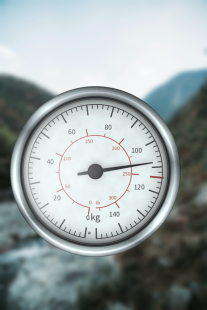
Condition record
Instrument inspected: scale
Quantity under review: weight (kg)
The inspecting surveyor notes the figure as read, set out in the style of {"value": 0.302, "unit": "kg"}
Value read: {"value": 108, "unit": "kg"}
